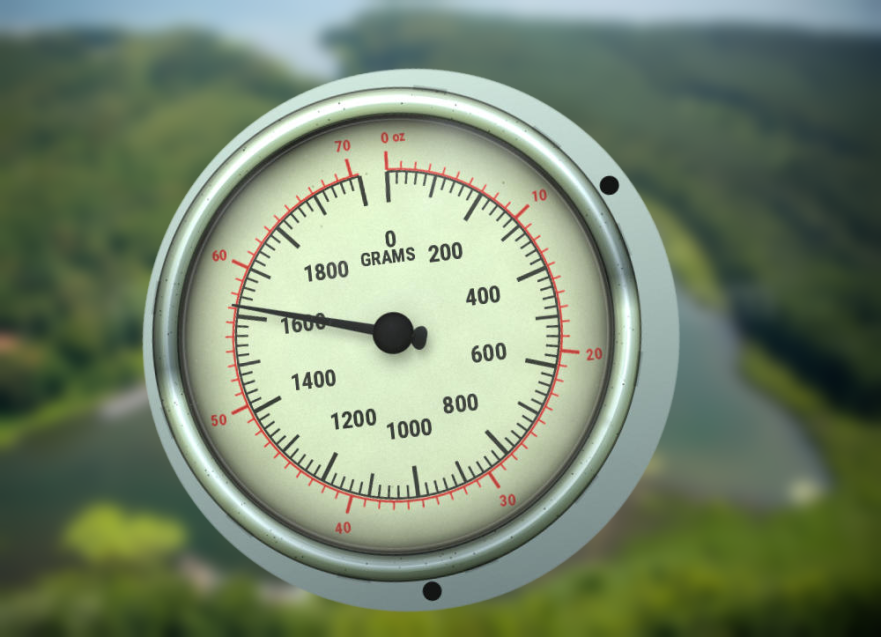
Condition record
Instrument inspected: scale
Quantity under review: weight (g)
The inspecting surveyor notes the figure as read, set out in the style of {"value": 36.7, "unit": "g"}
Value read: {"value": 1620, "unit": "g"}
